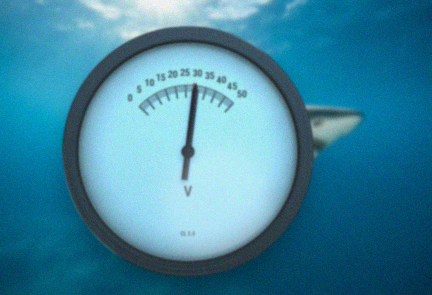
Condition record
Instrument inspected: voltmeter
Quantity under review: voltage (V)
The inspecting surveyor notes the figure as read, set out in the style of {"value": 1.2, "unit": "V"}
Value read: {"value": 30, "unit": "V"}
